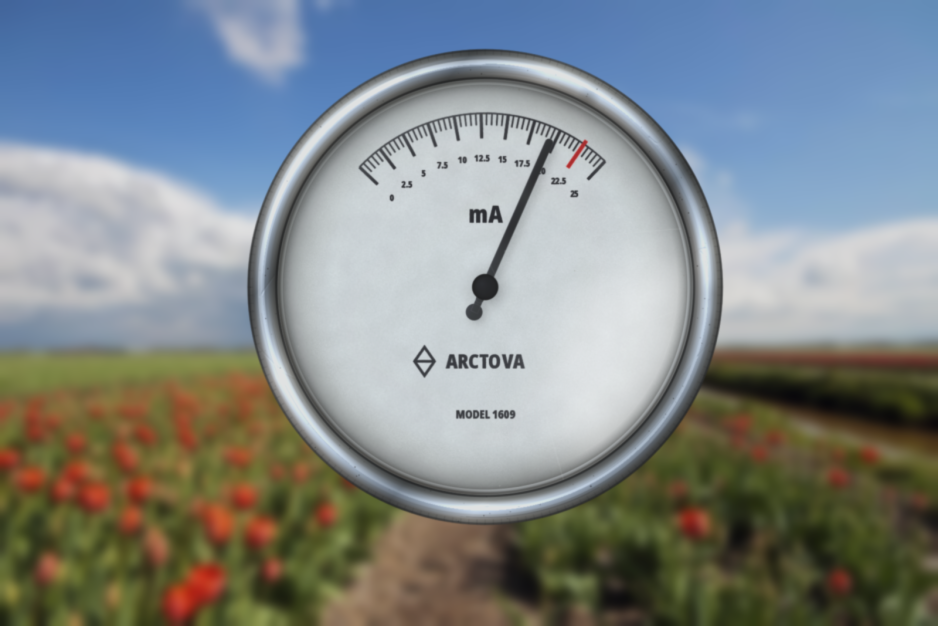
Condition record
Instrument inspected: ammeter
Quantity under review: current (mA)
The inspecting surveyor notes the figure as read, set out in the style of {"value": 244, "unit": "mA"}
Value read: {"value": 19.5, "unit": "mA"}
